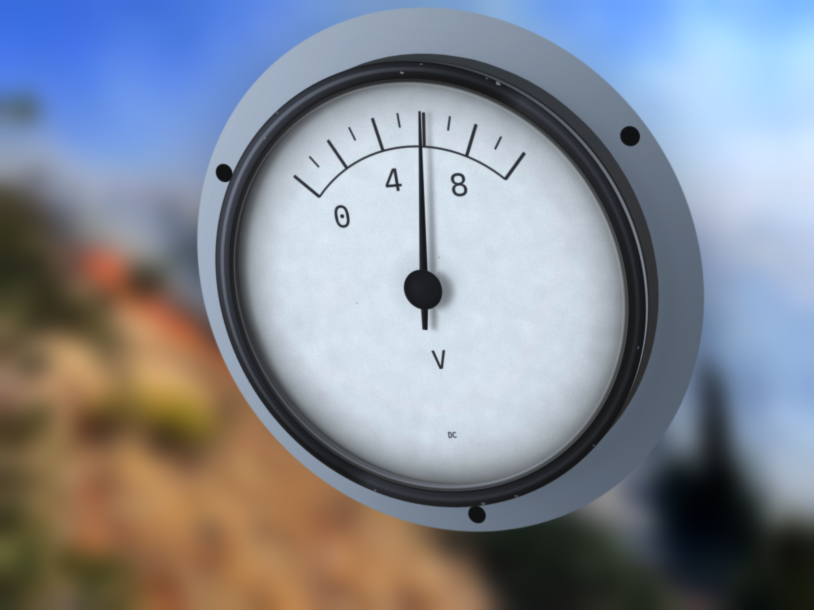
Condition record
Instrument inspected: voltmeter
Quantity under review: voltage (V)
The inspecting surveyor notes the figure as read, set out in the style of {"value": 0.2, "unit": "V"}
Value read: {"value": 6, "unit": "V"}
